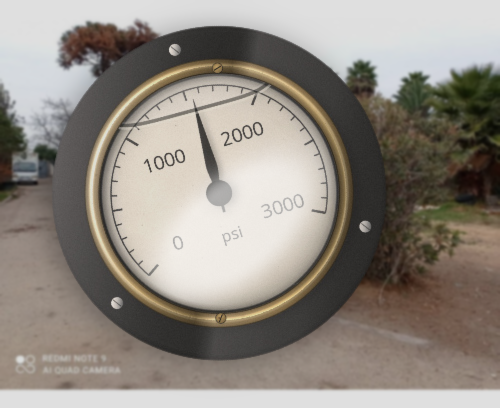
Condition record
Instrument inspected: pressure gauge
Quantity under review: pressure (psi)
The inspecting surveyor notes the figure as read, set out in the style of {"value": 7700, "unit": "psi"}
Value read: {"value": 1550, "unit": "psi"}
